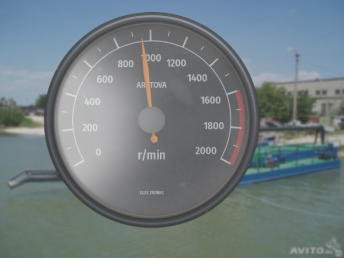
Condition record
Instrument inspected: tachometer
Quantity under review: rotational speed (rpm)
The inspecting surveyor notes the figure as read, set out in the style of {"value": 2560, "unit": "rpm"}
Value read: {"value": 950, "unit": "rpm"}
